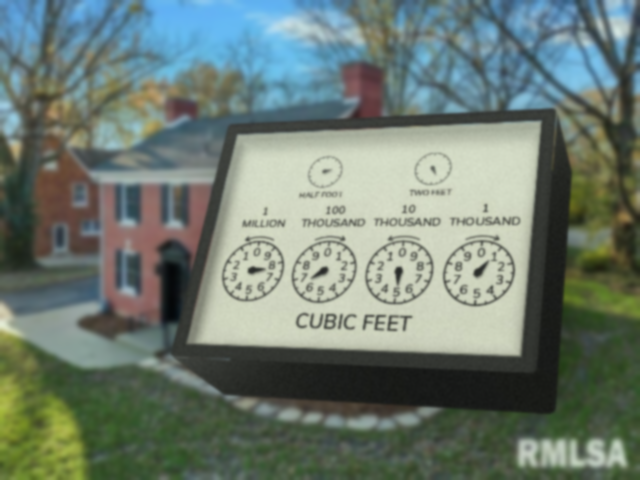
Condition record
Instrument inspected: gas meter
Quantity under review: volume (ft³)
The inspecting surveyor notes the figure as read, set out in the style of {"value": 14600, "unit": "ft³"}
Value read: {"value": 765100, "unit": "ft³"}
